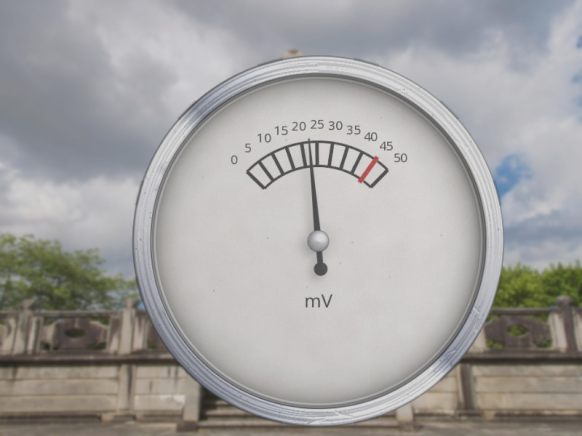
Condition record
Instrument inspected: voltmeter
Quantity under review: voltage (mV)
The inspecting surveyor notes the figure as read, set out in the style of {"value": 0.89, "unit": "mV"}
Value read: {"value": 22.5, "unit": "mV"}
